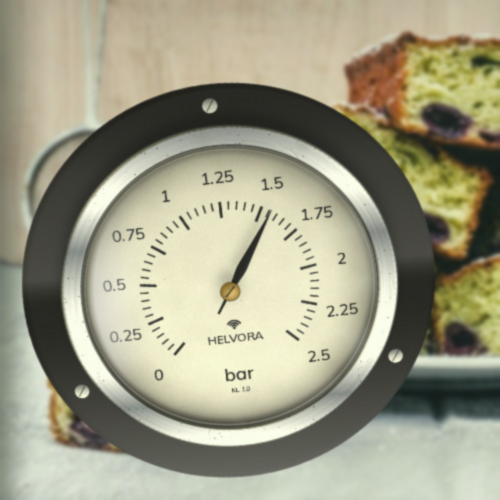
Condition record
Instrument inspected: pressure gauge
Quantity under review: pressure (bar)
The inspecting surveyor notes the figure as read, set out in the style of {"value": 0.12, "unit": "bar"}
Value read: {"value": 1.55, "unit": "bar"}
